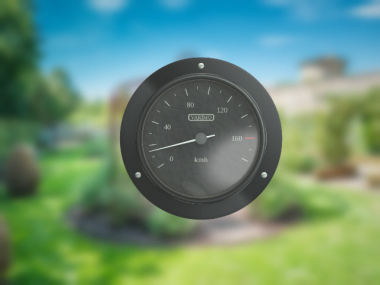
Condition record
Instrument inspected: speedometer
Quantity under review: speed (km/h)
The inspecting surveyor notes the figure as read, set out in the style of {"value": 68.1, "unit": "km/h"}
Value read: {"value": 15, "unit": "km/h"}
